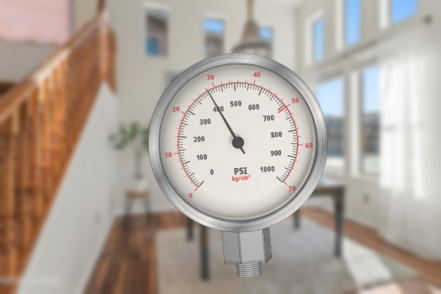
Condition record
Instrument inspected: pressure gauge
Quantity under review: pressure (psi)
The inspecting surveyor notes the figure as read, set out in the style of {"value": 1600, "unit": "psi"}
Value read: {"value": 400, "unit": "psi"}
